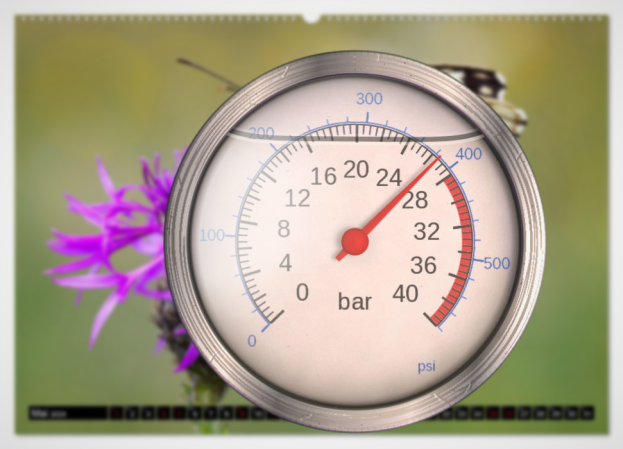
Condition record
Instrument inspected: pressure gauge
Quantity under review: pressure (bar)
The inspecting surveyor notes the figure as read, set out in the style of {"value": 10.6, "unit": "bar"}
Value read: {"value": 26.5, "unit": "bar"}
